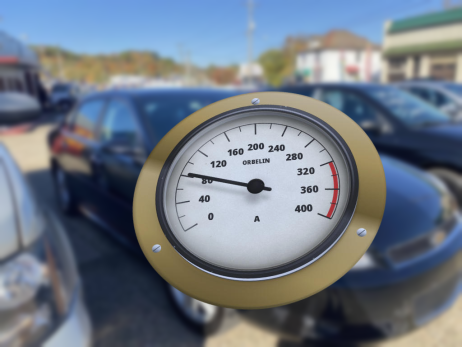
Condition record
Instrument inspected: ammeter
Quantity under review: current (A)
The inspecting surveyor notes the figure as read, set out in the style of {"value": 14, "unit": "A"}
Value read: {"value": 80, "unit": "A"}
